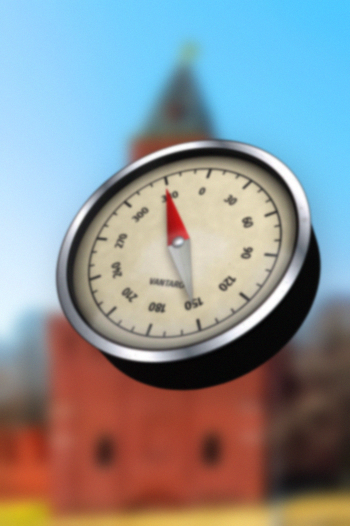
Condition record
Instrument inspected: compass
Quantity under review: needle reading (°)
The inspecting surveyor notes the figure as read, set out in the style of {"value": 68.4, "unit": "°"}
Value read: {"value": 330, "unit": "°"}
